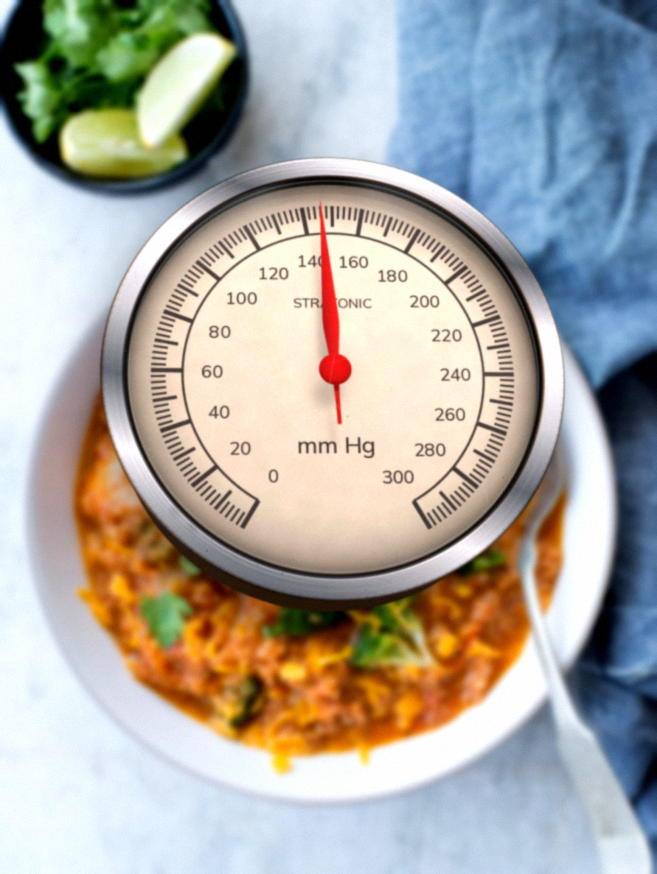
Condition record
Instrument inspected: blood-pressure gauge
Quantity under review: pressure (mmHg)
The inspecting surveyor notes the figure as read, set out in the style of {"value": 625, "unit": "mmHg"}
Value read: {"value": 146, "unit": "mmHg"}
